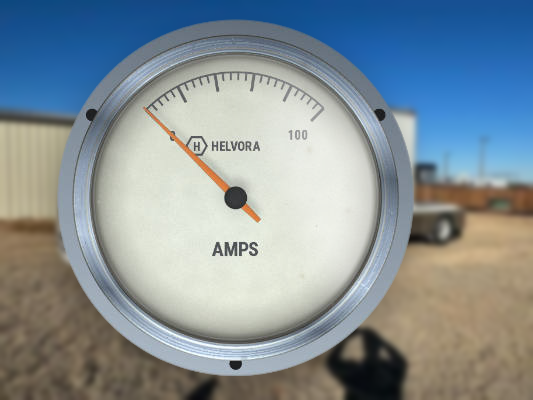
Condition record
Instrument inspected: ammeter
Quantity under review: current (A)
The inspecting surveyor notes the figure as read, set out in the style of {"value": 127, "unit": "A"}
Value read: {"value": 0, "unit": "A"}
